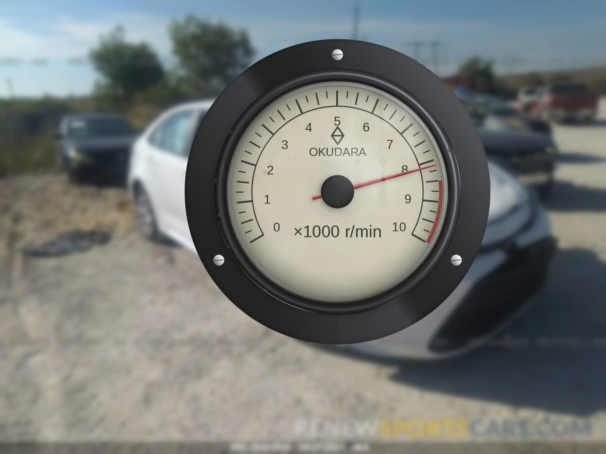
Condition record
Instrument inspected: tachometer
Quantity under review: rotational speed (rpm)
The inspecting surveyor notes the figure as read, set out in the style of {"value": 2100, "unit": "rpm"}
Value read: {"value": 8125, "unit": "rpm"}
